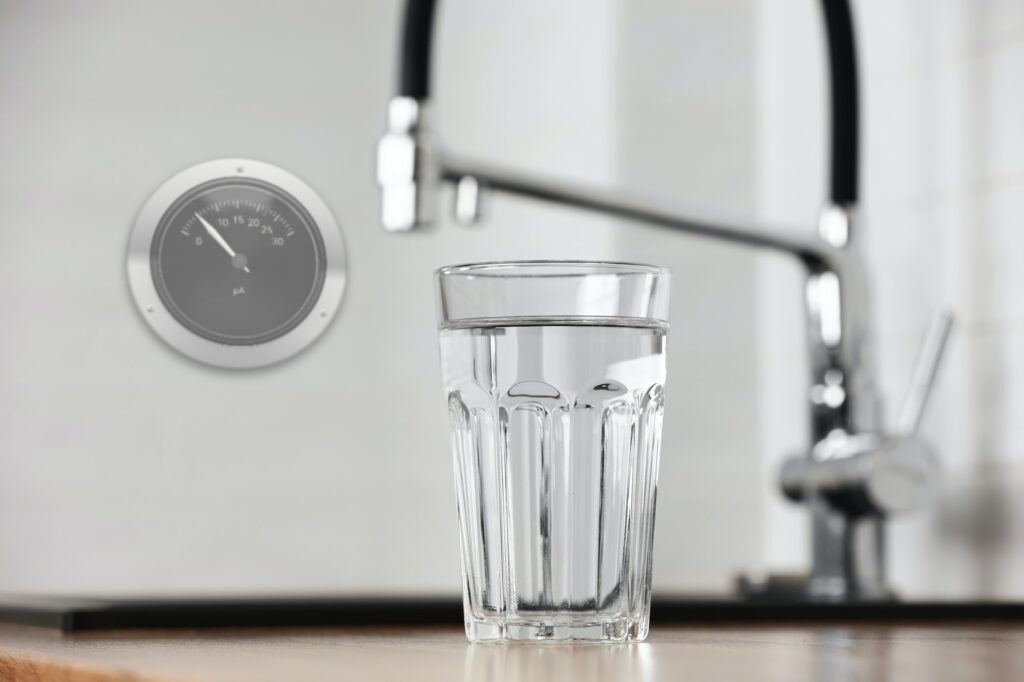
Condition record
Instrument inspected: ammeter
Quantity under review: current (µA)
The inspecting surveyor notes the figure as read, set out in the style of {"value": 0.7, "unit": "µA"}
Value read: {"value": 5, "unit": "µA"}
